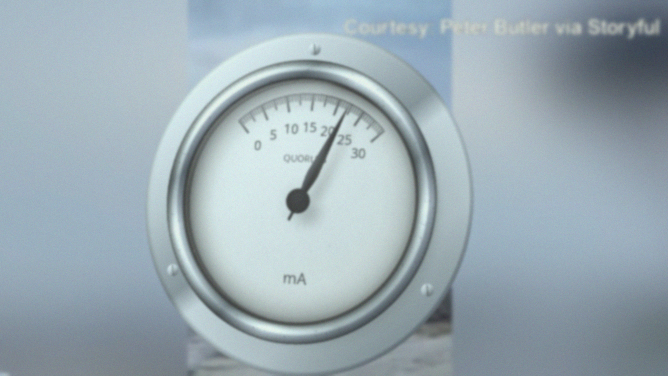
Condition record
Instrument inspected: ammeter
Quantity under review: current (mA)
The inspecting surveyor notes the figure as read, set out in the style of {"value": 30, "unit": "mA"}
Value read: {"value": 22.5, "unit": "mA"}
